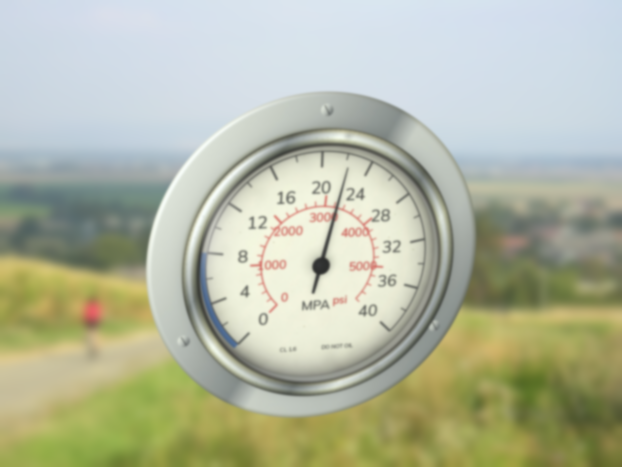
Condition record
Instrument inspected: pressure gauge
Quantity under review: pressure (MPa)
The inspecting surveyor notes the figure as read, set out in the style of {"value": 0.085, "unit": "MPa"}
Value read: {"value": 22, "unit": "MPa"}
